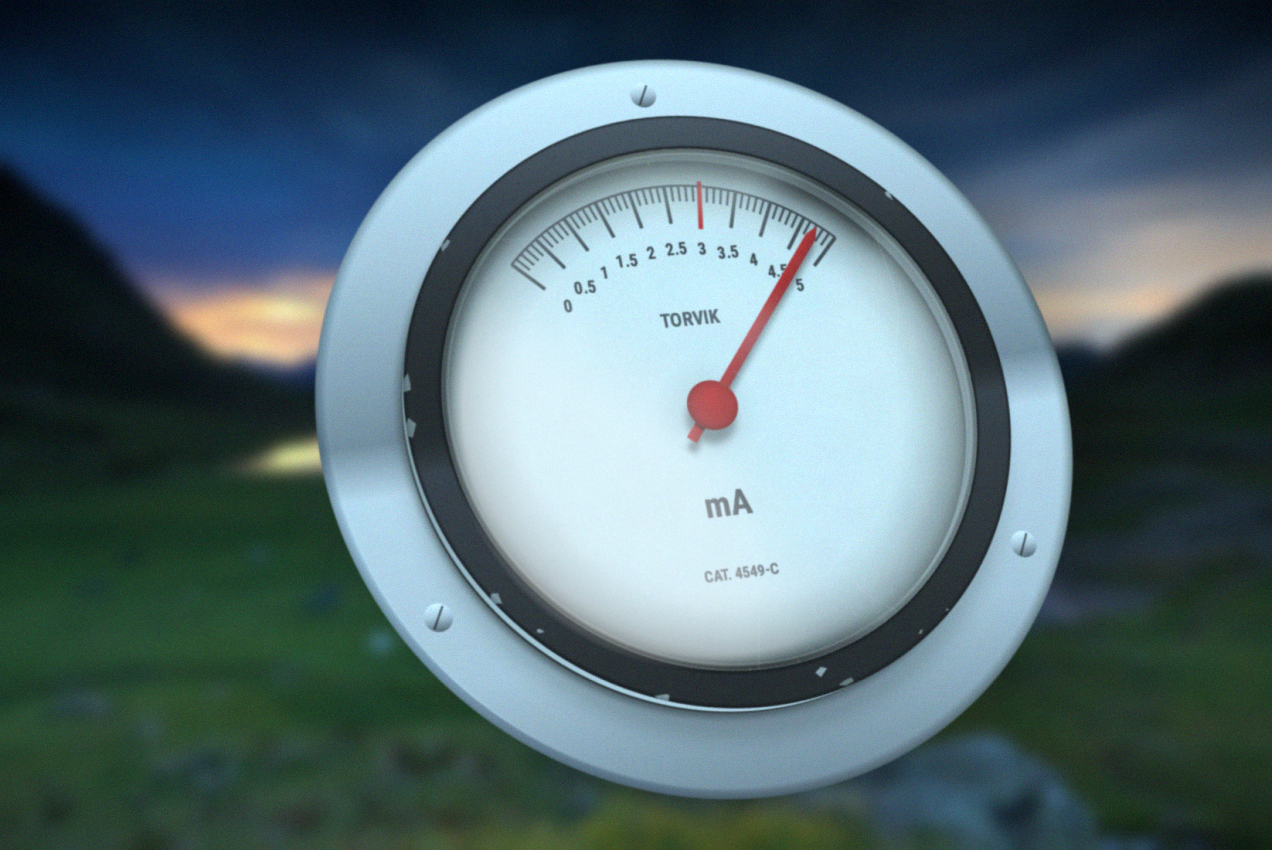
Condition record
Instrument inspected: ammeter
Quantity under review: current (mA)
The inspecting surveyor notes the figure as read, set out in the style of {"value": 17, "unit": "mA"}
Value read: {"value": 4.7, "unit": "mA"}
